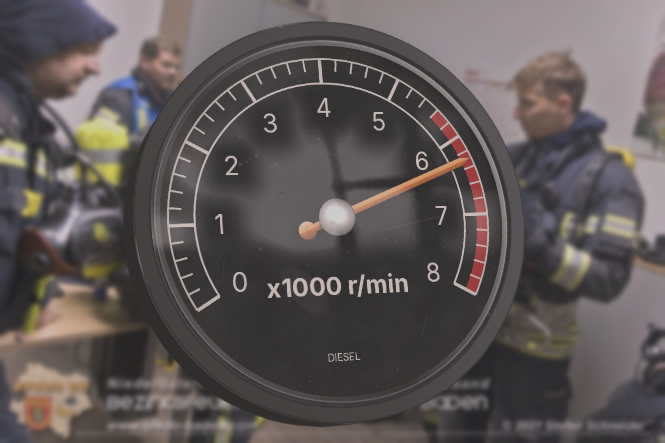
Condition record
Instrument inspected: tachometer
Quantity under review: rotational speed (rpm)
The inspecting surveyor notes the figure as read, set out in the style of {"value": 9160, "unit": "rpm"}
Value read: {"value": 6300, "unit": "rpm"}
